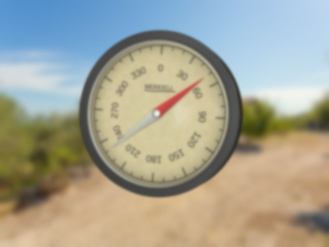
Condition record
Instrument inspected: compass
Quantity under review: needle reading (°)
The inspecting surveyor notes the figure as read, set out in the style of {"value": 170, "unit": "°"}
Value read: {"value": 50, "unit": "°"}
